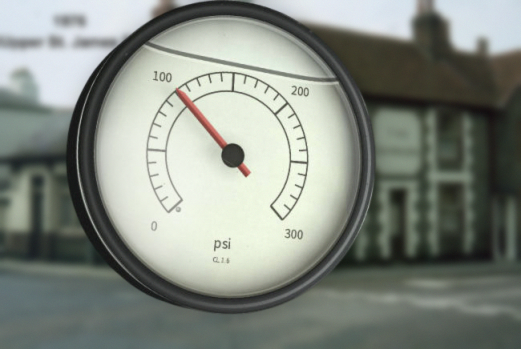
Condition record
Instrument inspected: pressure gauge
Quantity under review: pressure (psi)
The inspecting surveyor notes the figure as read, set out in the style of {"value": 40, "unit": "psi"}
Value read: {"value": 100, "unit": "psi"}
